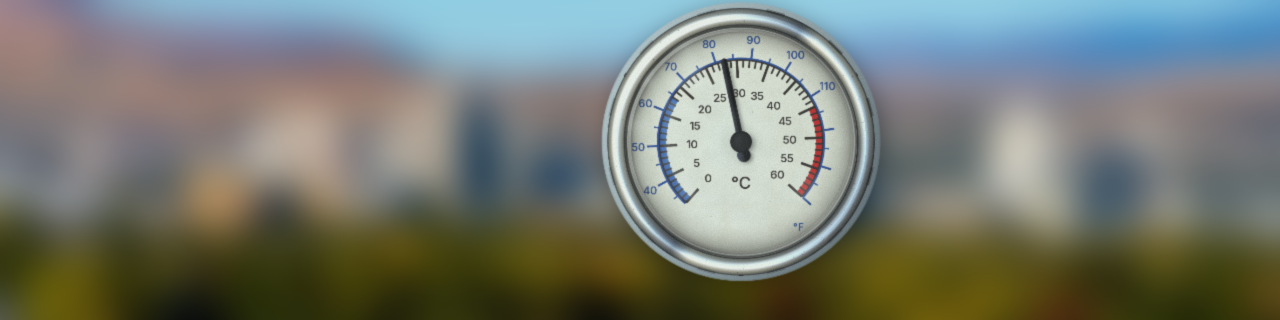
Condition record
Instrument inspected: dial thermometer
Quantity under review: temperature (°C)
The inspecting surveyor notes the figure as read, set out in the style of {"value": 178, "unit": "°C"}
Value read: {"value": 28, "unit": "°C"}
